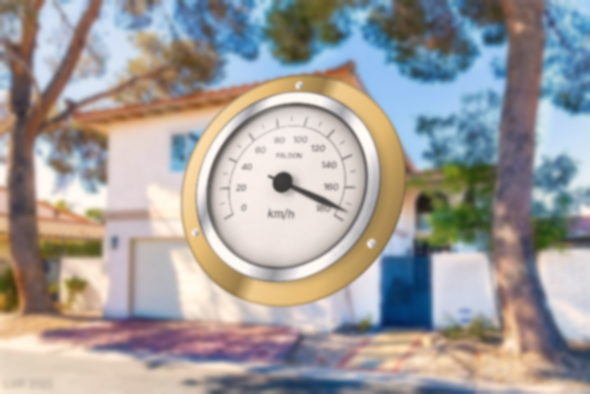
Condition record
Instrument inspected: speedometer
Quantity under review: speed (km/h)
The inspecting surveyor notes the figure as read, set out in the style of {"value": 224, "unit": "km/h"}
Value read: {"value": 175, "unit": "km/h"}
